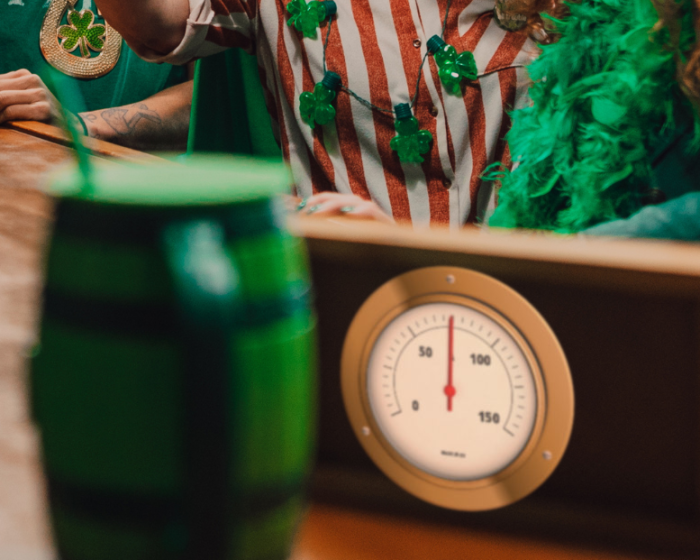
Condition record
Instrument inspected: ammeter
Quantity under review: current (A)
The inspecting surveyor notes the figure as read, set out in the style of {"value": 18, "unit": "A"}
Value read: {"value": 75, "unit": "A"}
